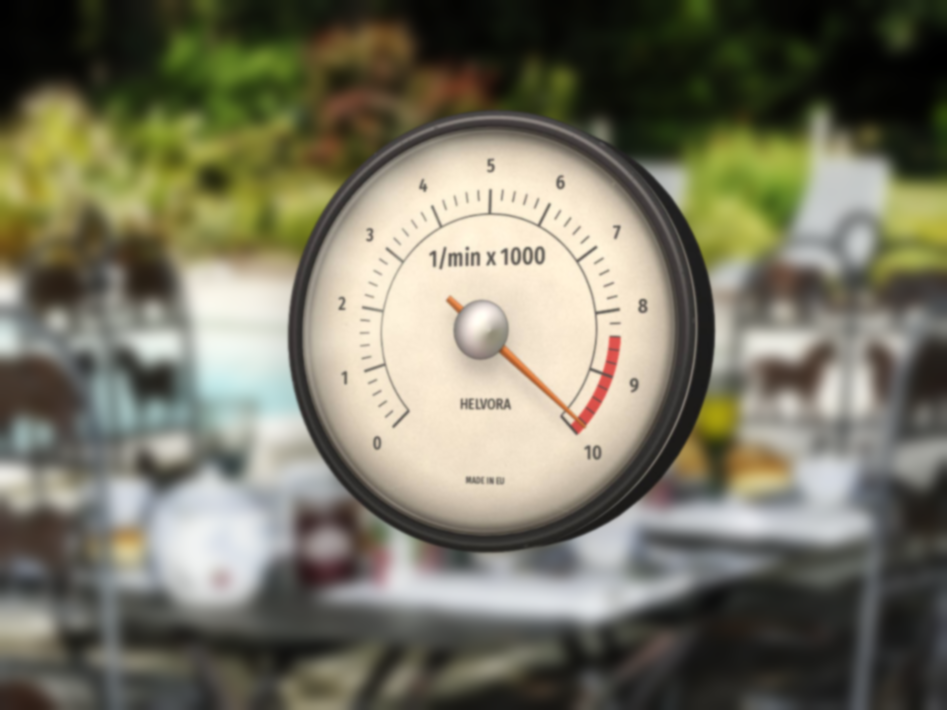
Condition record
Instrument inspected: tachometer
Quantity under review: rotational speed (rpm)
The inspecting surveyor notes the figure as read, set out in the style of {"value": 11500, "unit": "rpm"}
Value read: {"value": 9800, "unit": "rpm"}
